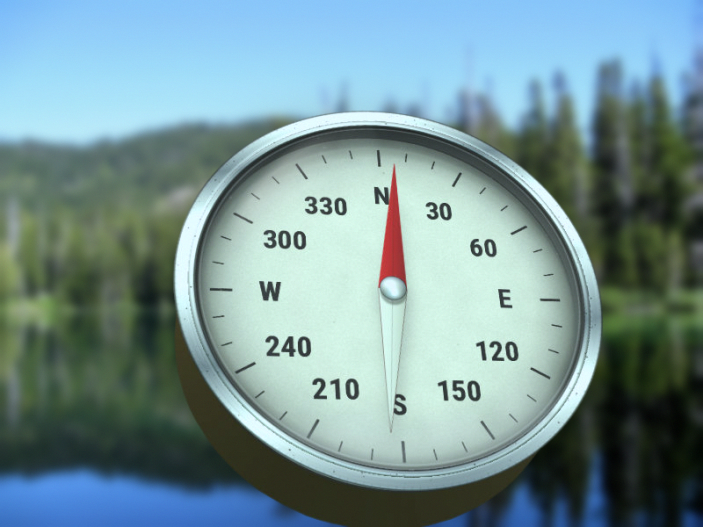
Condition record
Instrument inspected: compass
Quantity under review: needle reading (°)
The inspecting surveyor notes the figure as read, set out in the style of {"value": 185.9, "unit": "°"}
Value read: {"value": 5, "unit": "°"}
